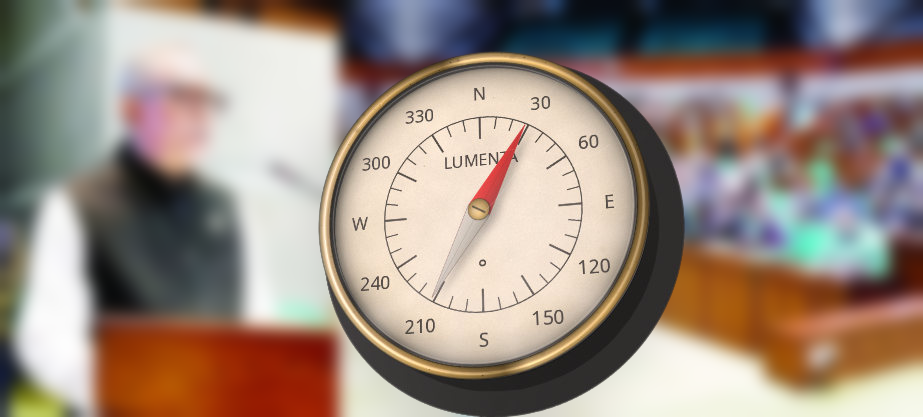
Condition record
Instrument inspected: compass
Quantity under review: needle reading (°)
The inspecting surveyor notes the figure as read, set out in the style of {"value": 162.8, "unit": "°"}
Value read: {"value": 30, "unit": "°"}
